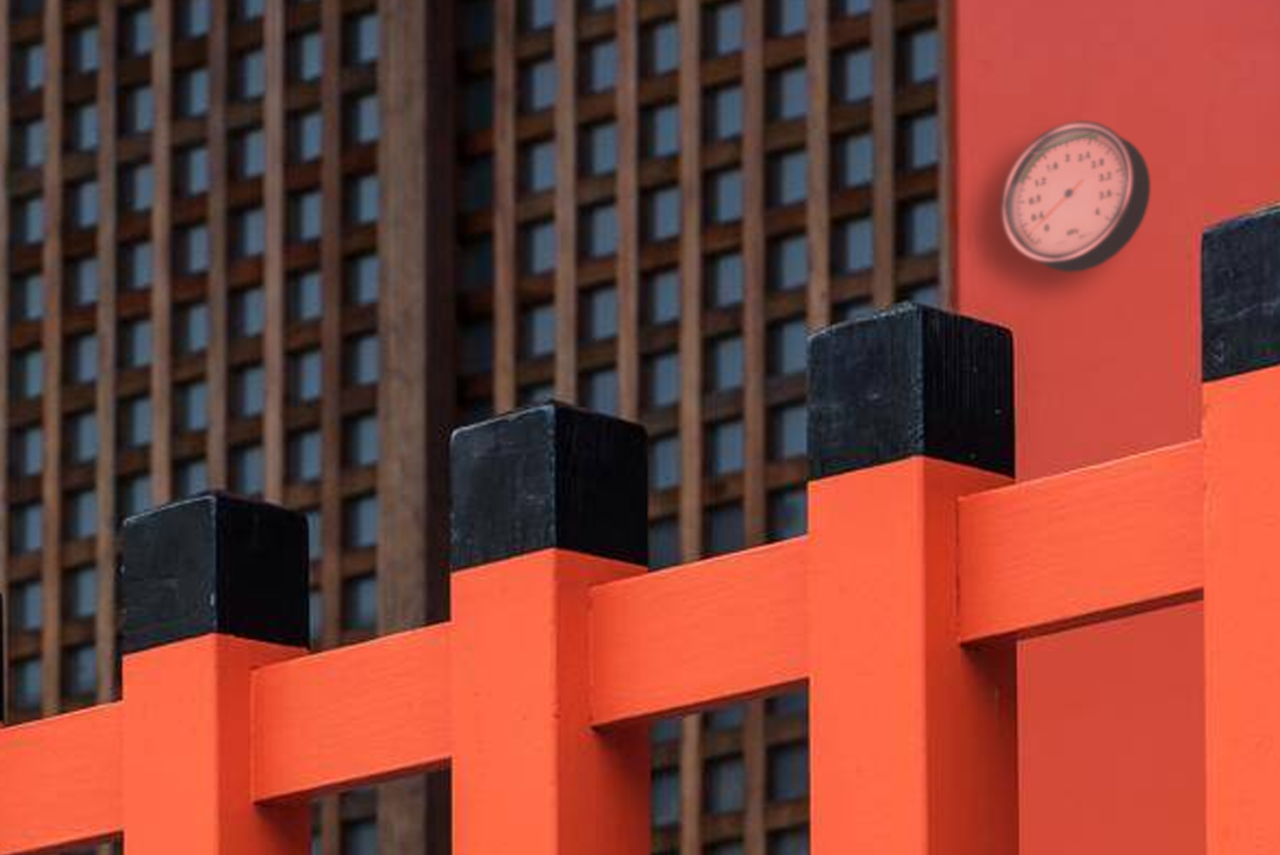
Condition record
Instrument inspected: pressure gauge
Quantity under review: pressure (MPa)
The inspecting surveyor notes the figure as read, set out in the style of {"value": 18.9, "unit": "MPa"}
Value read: {"value": 0.2, "unit": "MPa"}
